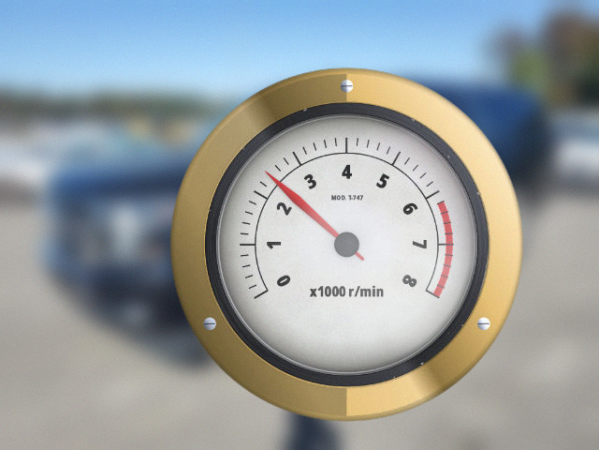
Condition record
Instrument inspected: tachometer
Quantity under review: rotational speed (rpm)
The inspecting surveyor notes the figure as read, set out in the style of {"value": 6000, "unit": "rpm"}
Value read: {"value": 2400, "unit": "rpm"}
